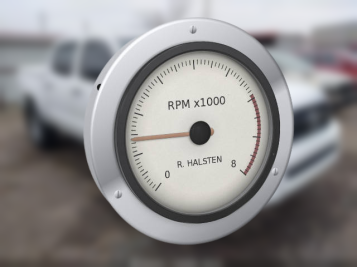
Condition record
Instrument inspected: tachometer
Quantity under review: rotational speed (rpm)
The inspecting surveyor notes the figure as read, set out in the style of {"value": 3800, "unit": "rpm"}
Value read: {"value": 1400, "unit": "rpm"}
